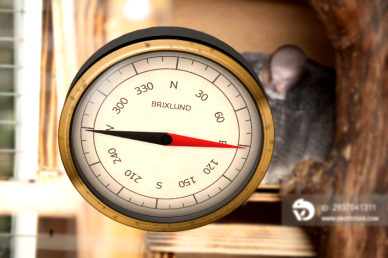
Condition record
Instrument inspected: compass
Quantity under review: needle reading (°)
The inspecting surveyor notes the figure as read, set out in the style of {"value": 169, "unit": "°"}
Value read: {"value": 90, "unit": "°"}
